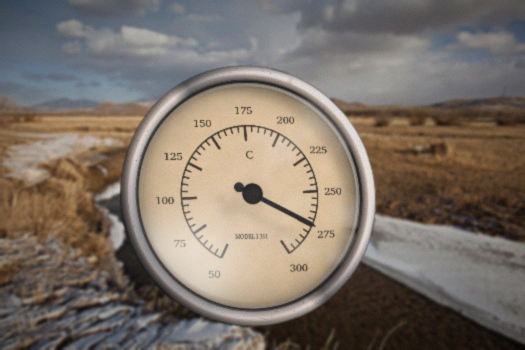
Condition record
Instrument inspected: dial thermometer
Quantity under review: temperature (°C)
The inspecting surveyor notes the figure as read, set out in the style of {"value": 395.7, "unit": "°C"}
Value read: {"value": 275, "unit": "°C"}
